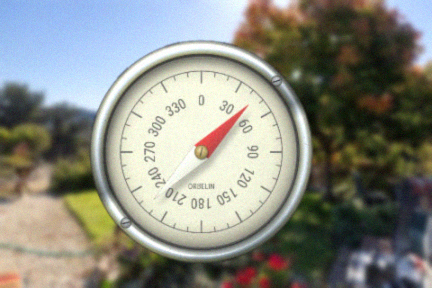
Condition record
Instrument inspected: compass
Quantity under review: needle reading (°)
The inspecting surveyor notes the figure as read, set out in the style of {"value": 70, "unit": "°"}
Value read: {"value": 45, "unit": "°"}
